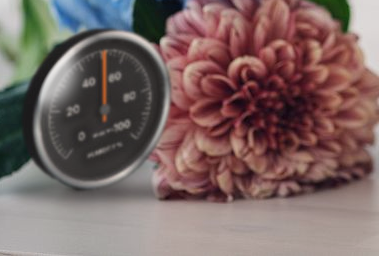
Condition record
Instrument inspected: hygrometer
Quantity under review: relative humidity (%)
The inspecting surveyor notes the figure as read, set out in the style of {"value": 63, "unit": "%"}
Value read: {"value": 50, "unit": "%"}
